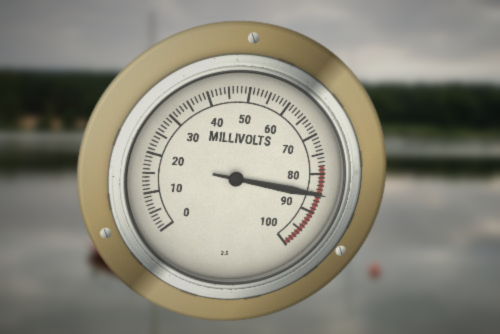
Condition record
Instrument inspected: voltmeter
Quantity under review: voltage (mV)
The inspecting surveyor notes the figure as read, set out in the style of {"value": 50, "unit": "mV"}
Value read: {"value": 85, "unit": "mV"}
